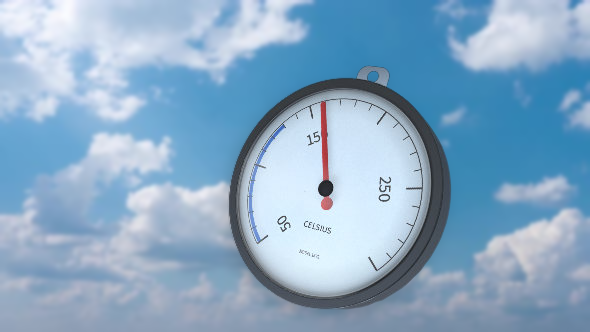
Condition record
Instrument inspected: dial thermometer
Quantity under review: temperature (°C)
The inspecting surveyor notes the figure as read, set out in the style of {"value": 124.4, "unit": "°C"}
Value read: {"value": 160, "unit": "°C"}
